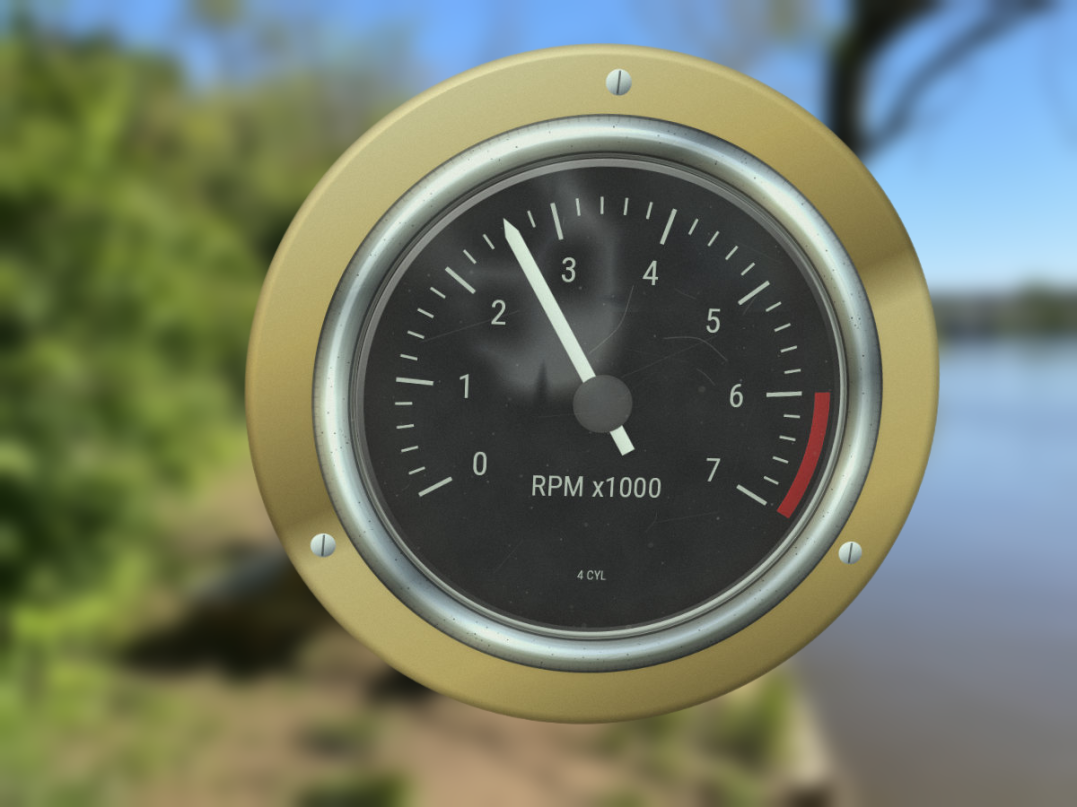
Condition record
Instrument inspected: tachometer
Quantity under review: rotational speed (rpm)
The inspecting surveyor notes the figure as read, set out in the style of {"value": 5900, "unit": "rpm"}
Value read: {"value": 2600, "unit": "rpm"}
